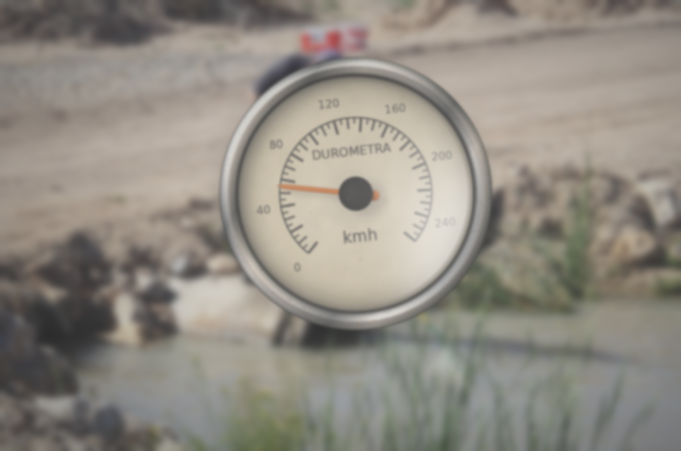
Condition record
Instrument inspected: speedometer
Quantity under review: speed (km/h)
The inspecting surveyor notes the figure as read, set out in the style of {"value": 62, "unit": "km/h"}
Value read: {"value": 55, "unit": "km/h"}
